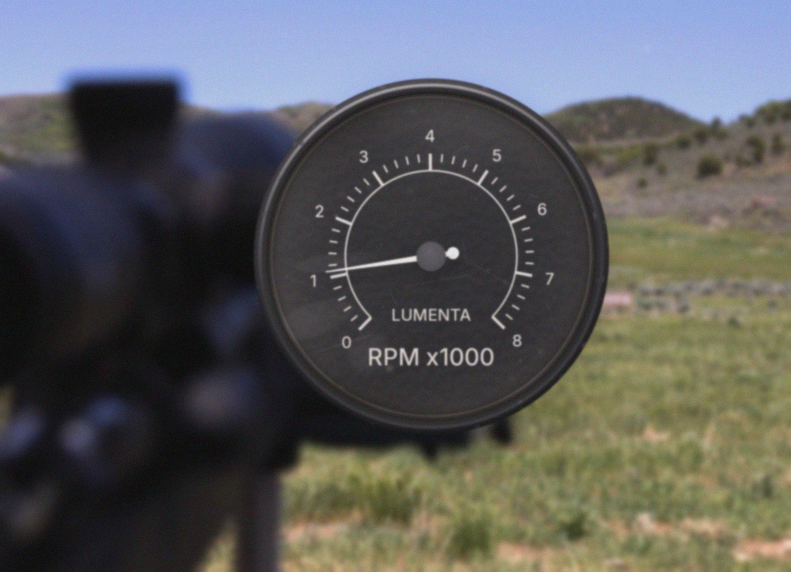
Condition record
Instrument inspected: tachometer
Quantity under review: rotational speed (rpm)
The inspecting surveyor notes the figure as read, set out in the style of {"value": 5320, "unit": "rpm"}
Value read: {"value": 1100, "unit": "rpm"}
